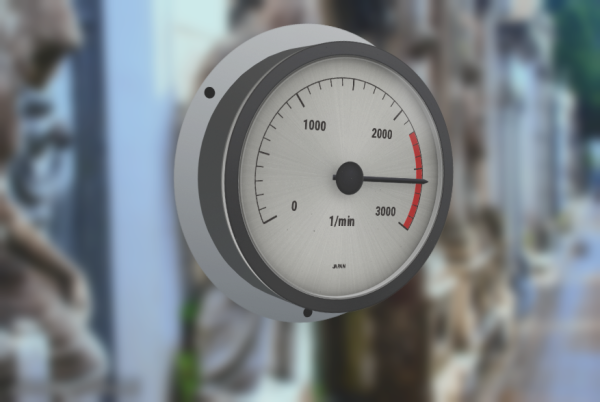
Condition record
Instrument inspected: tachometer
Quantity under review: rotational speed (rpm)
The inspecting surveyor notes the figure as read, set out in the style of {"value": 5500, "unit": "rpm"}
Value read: {"value": 2600, "unit": "rpm"}
